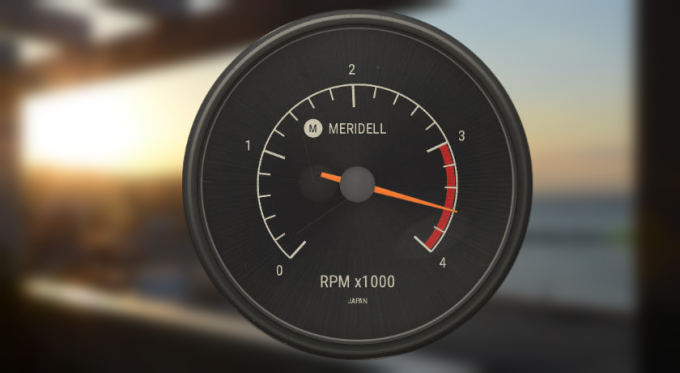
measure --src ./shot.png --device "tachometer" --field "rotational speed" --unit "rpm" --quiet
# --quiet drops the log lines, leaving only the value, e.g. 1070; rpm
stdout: 3600; rpm
